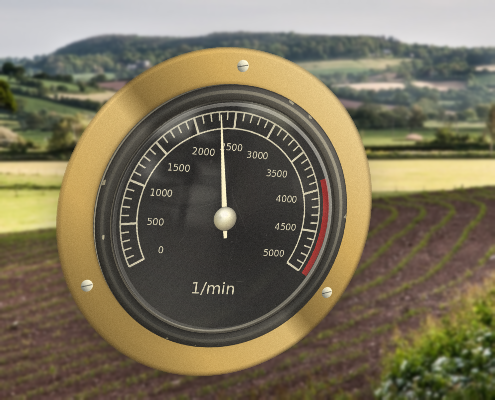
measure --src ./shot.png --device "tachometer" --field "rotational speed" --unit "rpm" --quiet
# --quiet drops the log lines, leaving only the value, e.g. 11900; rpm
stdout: 2300; rpm
